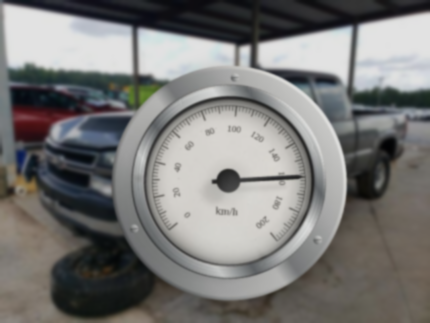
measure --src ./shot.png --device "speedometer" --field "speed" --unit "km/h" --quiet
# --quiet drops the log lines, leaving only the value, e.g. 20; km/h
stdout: 160; km/h
